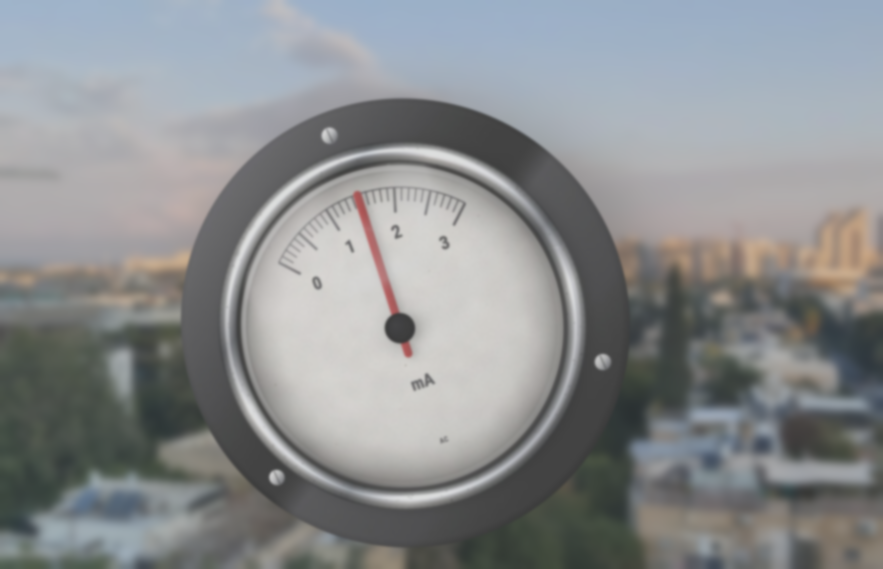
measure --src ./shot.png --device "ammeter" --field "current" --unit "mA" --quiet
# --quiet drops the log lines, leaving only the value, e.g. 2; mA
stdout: 1.5; mA
